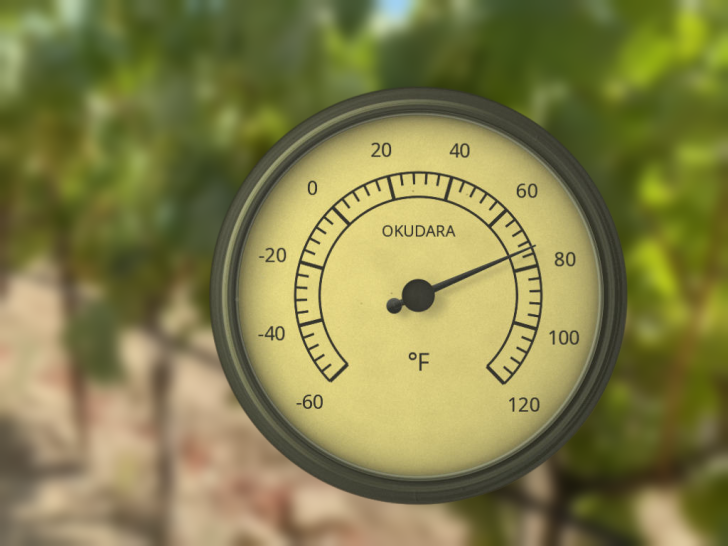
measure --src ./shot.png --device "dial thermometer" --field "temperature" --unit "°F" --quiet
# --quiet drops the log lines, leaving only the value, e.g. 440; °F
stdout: 74; °F
